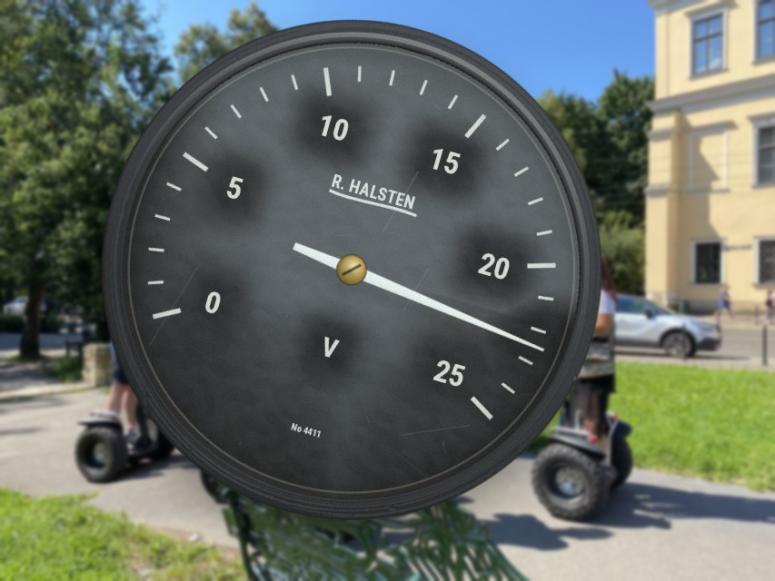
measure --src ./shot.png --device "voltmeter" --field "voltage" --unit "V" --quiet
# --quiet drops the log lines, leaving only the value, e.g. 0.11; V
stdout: 22.5; V
